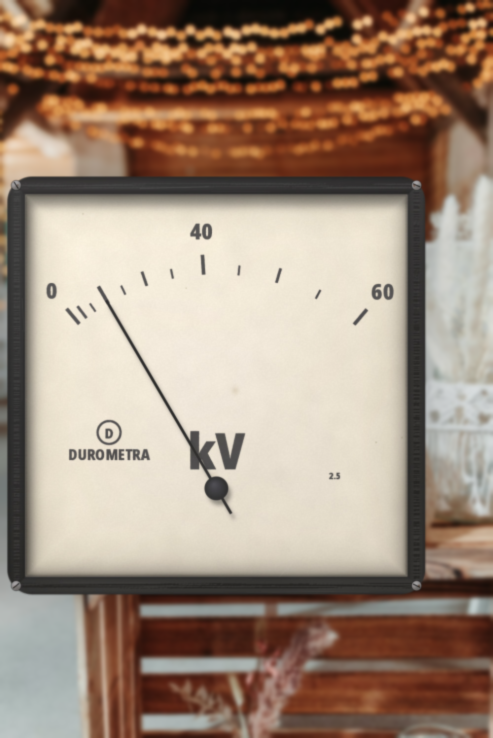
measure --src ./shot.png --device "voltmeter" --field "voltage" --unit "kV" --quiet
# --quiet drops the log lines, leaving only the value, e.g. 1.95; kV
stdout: 20; kV
